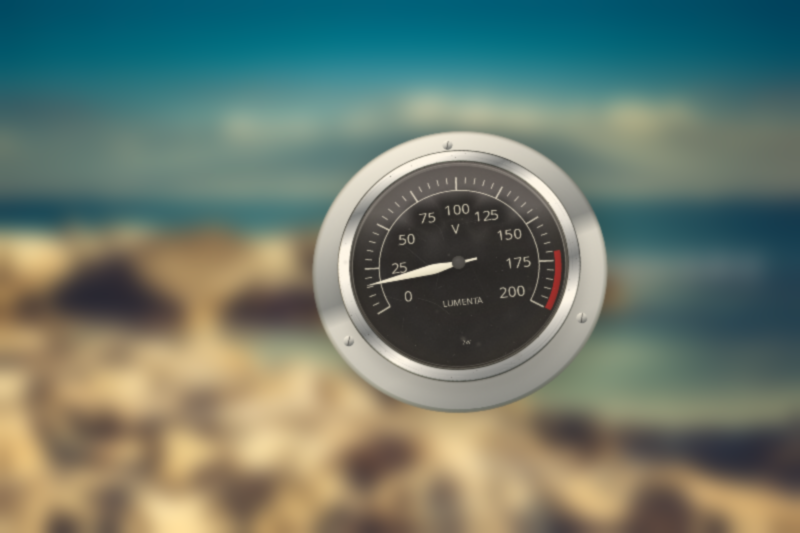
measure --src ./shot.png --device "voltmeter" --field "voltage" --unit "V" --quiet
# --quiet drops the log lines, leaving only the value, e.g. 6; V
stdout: 15; V
